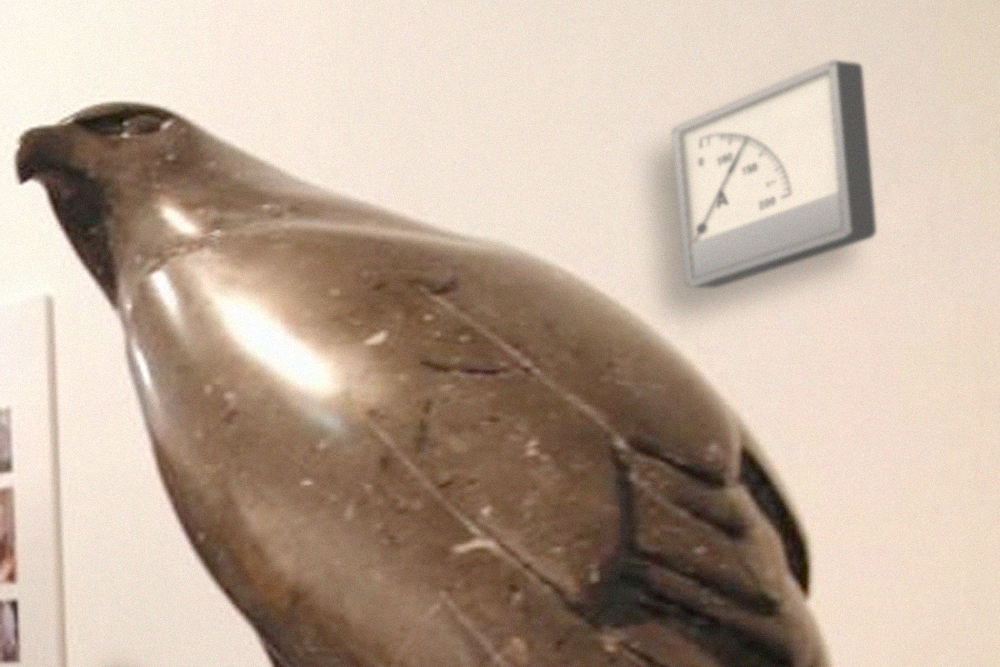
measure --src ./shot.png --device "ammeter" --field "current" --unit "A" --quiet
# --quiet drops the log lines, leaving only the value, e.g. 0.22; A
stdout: 125; A
